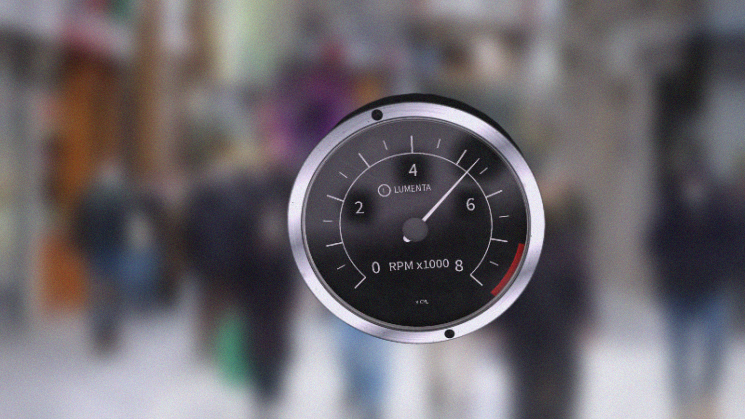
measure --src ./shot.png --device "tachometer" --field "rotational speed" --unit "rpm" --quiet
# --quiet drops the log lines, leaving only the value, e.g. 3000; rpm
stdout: 5250; rpm
